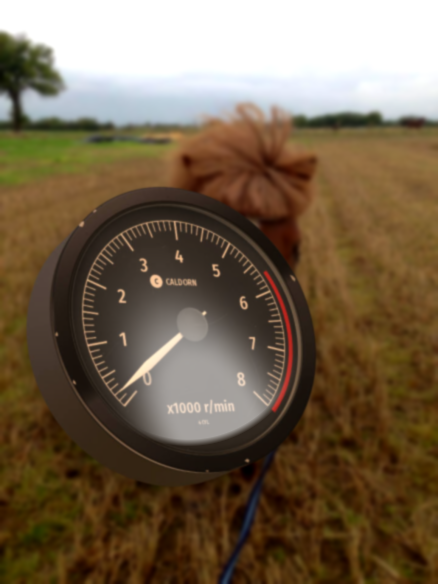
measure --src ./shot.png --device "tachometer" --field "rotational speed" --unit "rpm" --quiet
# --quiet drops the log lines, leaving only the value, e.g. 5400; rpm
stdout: 200; rpm
